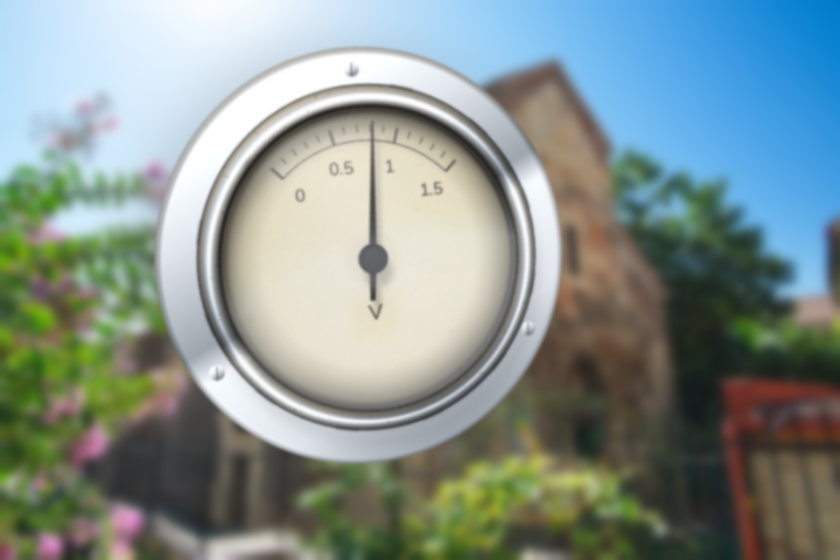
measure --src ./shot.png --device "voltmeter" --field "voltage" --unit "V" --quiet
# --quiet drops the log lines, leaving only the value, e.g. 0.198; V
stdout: 0.8; V
